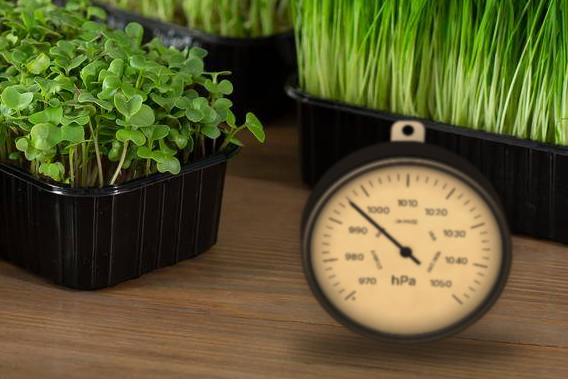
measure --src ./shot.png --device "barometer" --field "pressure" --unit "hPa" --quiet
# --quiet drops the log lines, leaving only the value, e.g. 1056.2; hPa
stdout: 996; hPa
